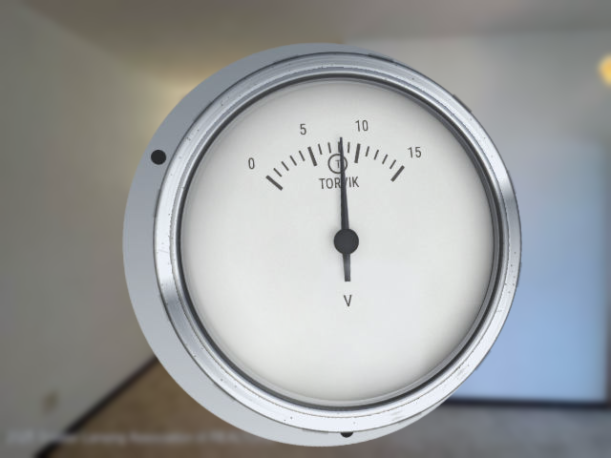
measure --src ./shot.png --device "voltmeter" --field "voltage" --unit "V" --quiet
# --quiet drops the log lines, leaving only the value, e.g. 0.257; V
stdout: 8; V
